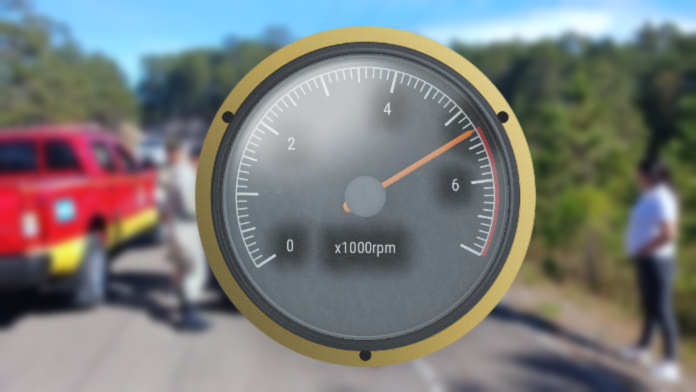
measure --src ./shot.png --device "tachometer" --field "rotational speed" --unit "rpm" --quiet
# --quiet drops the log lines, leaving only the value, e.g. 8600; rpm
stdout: 5300; rpm
